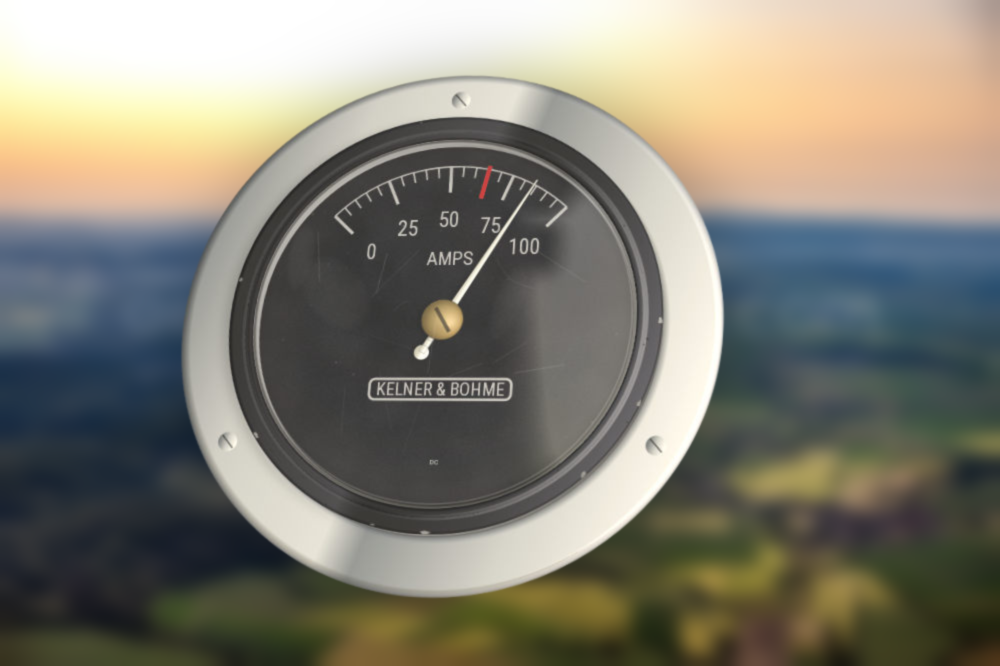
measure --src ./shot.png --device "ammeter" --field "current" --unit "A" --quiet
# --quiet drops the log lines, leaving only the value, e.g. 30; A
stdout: 85; A
